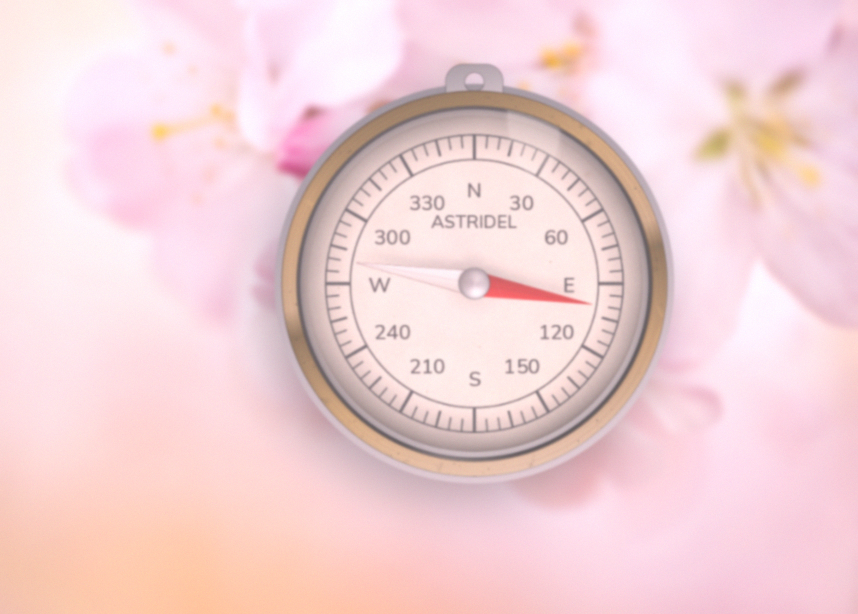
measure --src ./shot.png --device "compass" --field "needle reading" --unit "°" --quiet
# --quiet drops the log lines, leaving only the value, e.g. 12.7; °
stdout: 100; °
